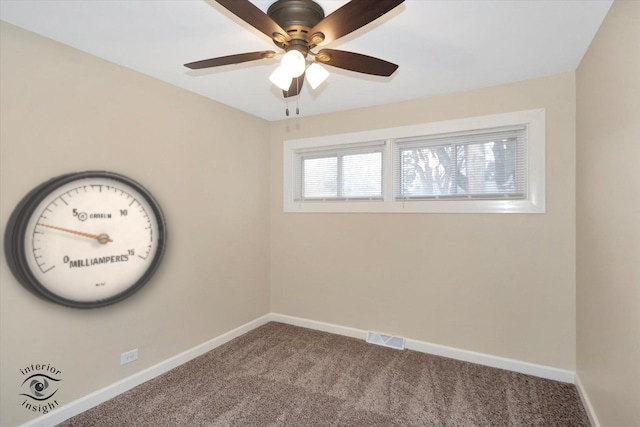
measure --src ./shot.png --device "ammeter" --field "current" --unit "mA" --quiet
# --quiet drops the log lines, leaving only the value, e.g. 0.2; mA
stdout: 3; mA
